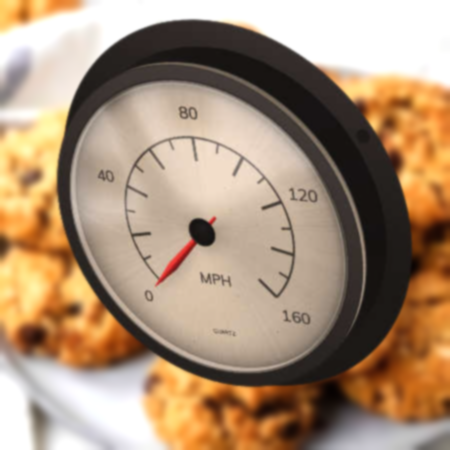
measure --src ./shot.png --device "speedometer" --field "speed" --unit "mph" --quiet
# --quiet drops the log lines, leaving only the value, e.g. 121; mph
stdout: 0; mph
